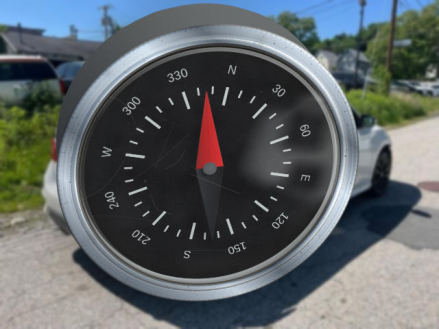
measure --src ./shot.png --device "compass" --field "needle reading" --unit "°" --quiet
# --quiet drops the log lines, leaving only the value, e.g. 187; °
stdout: 345; °
